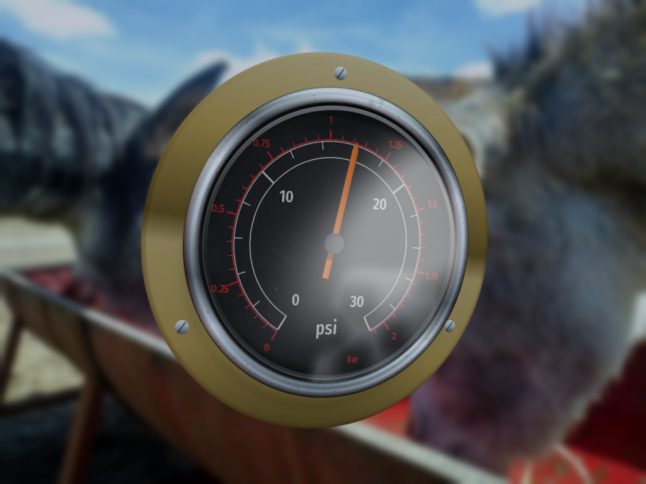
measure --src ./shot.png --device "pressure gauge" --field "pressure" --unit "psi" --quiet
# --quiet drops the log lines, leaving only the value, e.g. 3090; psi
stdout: 16; psi
